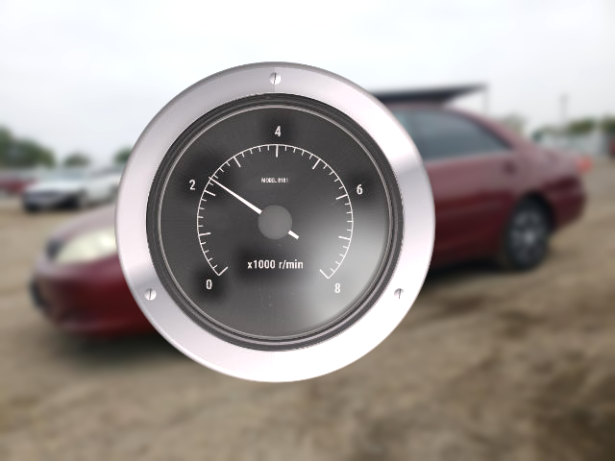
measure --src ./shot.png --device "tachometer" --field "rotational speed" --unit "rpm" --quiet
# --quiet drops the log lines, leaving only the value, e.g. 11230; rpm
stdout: 2300; rpm
